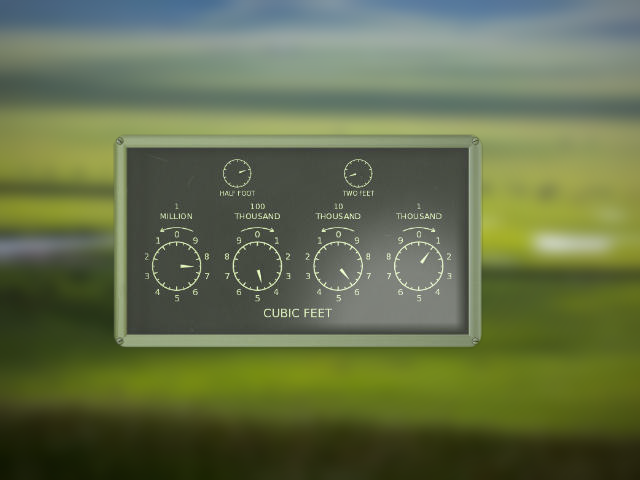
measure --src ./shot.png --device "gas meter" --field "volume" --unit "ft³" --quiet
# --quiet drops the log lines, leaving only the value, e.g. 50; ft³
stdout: 746100; ft³
